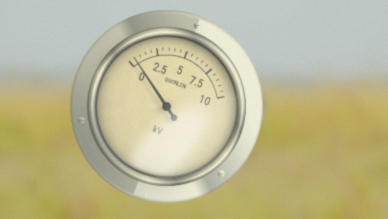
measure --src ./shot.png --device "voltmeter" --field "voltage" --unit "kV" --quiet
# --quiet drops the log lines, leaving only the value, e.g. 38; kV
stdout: 0.5; kV
